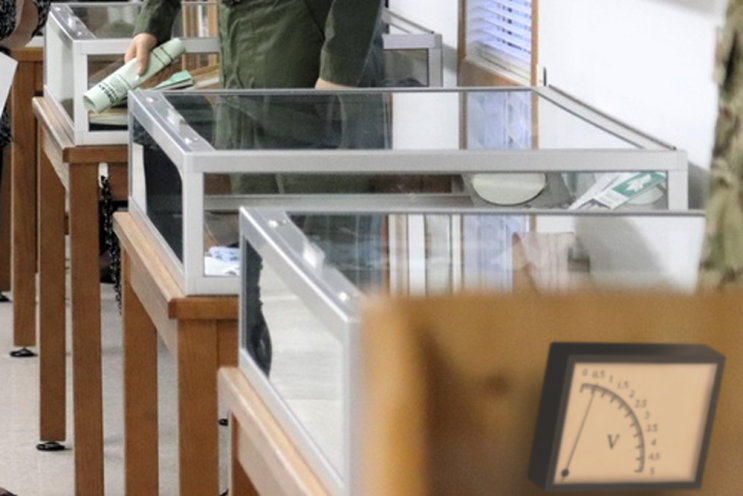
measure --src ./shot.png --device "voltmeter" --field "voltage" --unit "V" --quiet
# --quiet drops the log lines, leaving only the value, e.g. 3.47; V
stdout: 0.5; V
